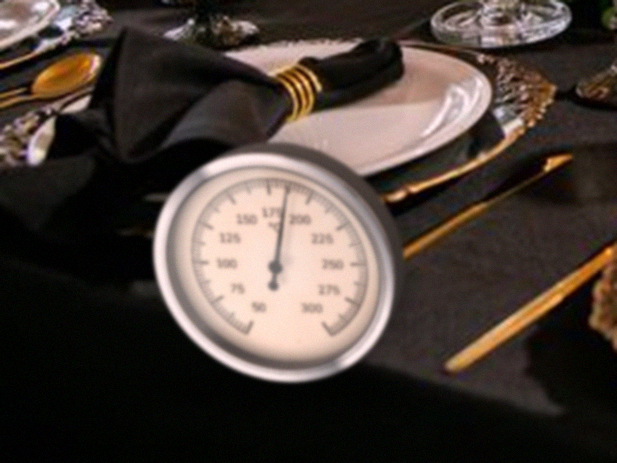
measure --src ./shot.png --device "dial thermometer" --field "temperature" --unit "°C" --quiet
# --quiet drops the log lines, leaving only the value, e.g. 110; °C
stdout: 187.5; °C
